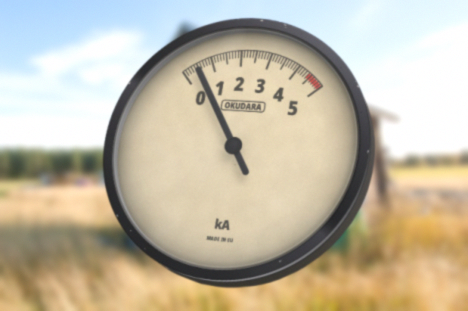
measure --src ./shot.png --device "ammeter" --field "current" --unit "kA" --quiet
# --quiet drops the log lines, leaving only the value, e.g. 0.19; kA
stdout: 0.5; kA
